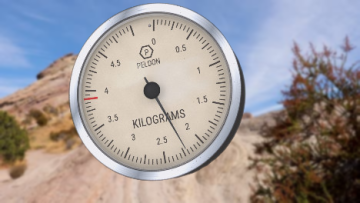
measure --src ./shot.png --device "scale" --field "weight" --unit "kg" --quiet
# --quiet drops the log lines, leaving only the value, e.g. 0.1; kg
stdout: 2.2; kg
